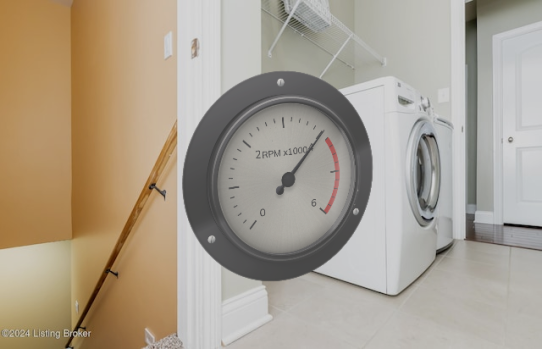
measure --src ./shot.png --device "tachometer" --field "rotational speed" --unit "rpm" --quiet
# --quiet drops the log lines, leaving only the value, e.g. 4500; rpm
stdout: 4000; rpm
